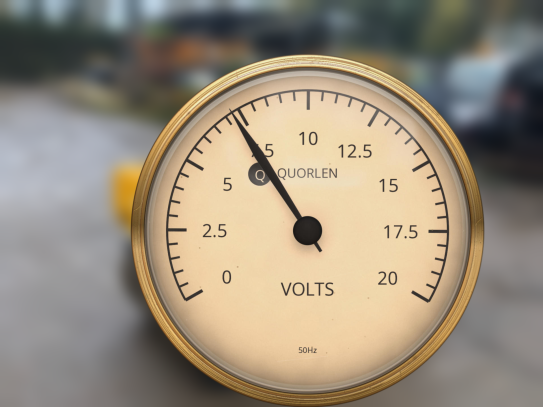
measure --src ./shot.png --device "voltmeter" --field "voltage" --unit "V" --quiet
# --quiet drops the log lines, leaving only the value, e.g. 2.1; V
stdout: 7.25; V
